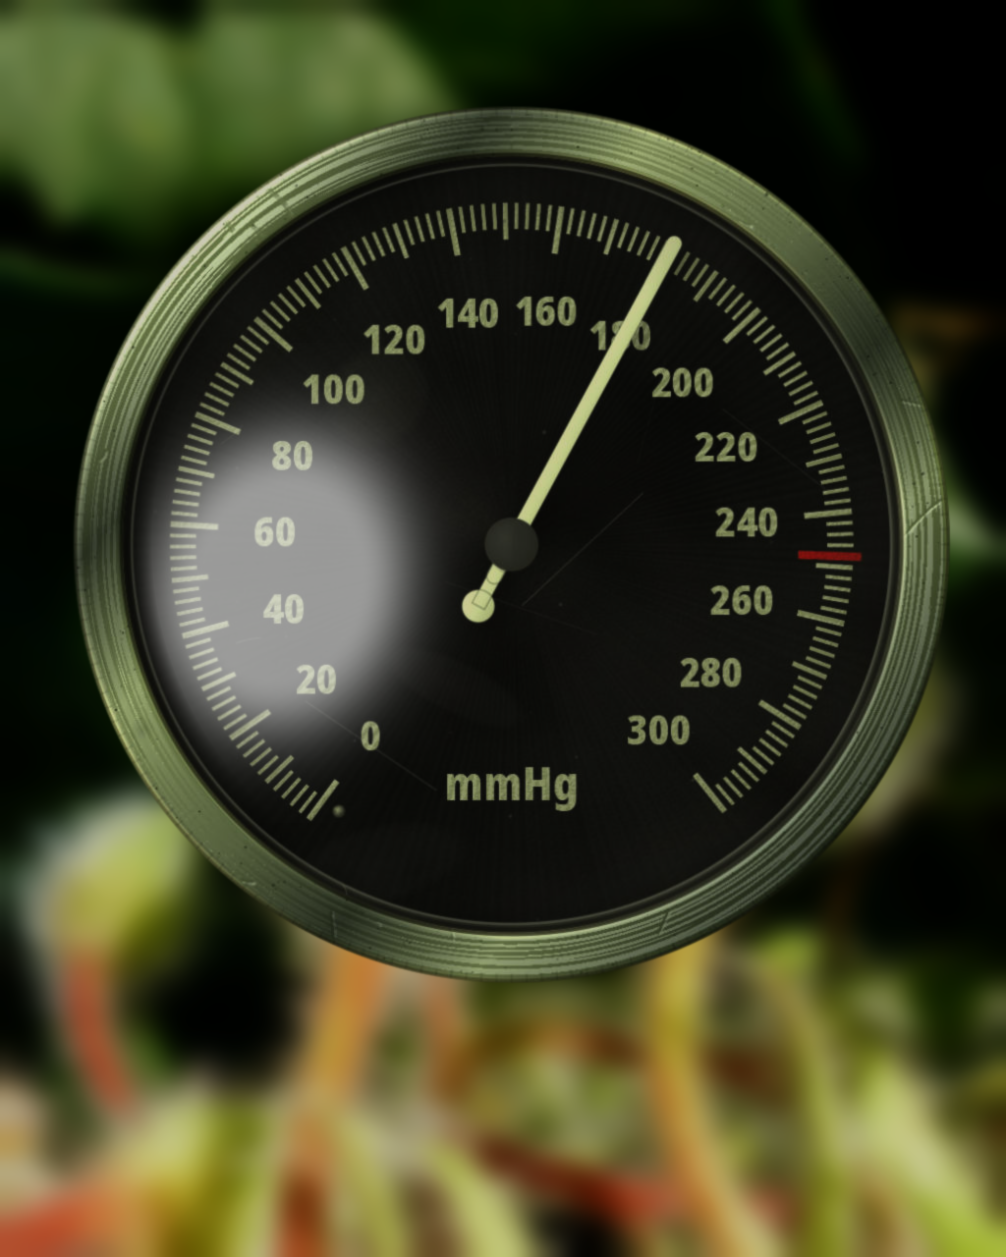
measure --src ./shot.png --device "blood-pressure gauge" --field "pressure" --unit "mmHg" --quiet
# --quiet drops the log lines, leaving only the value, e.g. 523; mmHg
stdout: 181; mmHg
